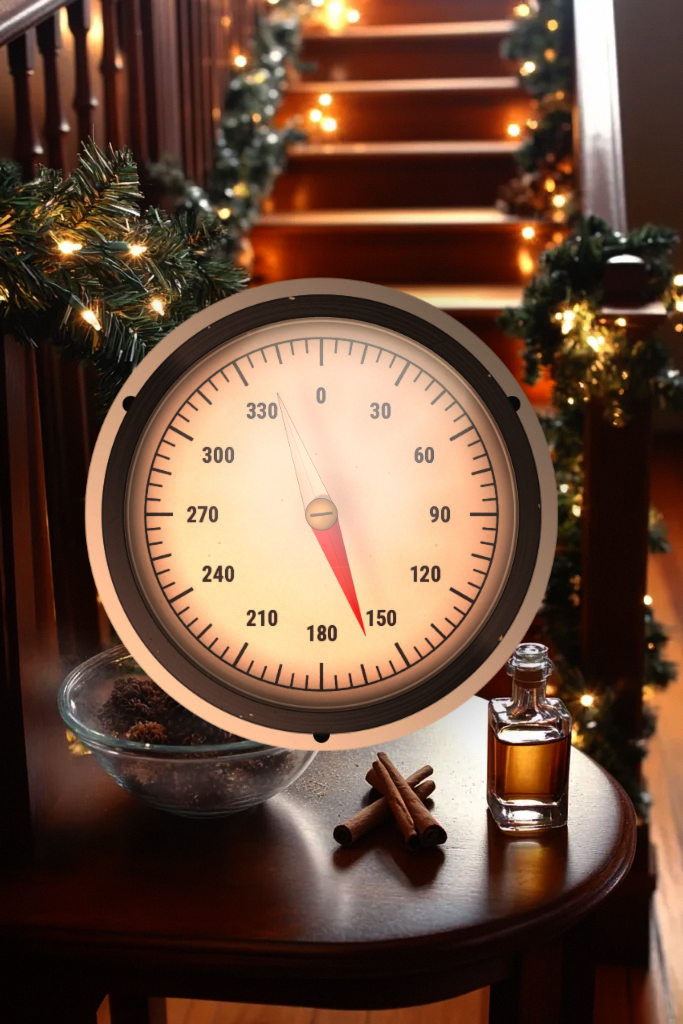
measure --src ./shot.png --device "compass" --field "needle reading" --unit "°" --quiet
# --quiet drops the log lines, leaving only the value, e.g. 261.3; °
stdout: 160; °
